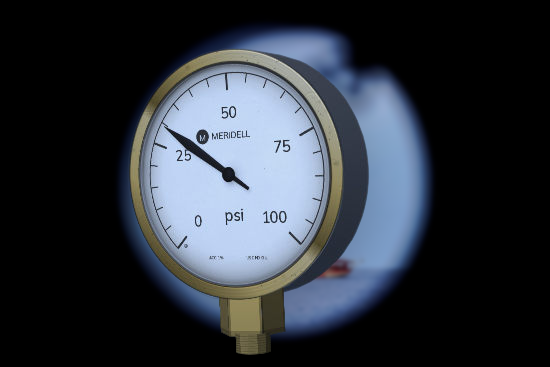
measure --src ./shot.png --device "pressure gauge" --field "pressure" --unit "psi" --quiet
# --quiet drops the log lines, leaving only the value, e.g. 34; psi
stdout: 30; psi
